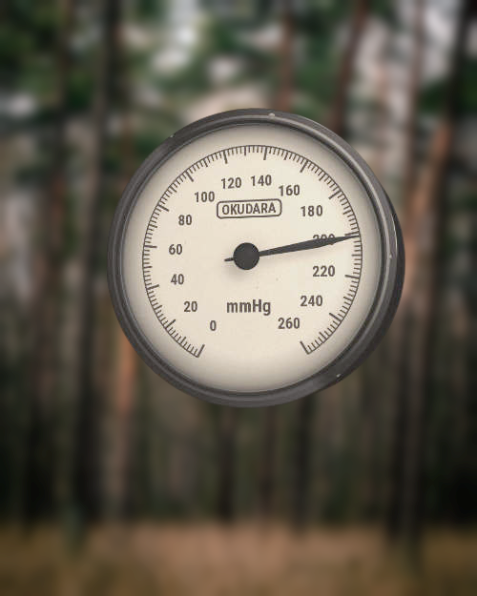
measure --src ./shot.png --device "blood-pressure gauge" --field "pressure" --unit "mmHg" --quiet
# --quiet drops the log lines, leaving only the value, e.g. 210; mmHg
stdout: 202; mmHg
